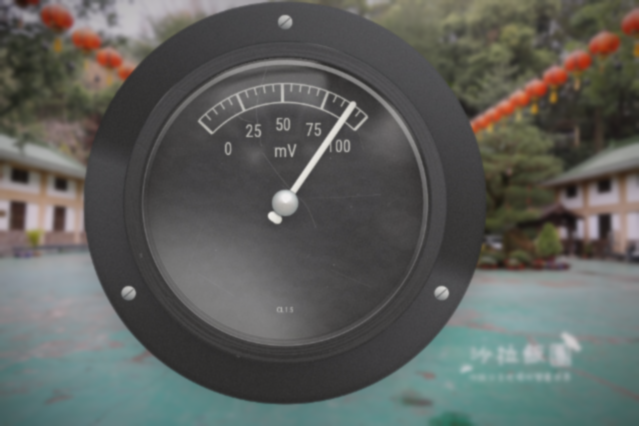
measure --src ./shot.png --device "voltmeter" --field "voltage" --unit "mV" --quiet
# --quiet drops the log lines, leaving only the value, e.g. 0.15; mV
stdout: 90; mV
